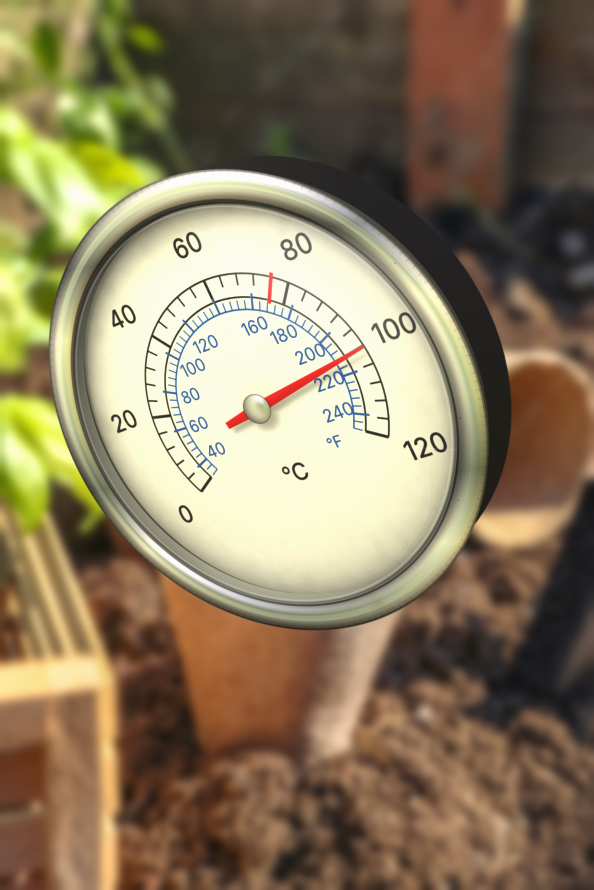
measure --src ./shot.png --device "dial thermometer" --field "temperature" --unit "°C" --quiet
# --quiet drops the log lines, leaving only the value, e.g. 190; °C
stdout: 100; °C
